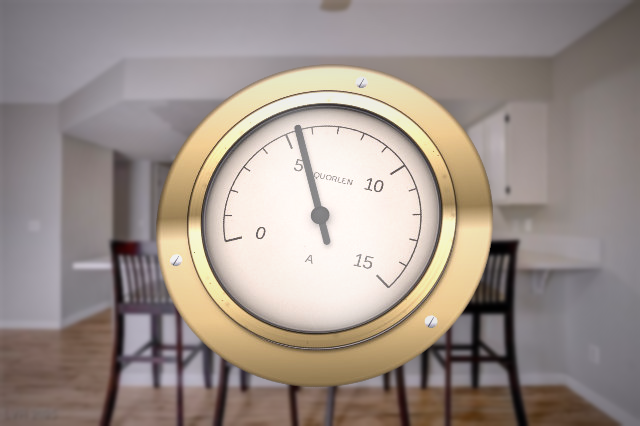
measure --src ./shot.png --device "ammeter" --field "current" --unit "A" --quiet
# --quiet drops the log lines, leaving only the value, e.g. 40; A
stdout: 5.5; A
